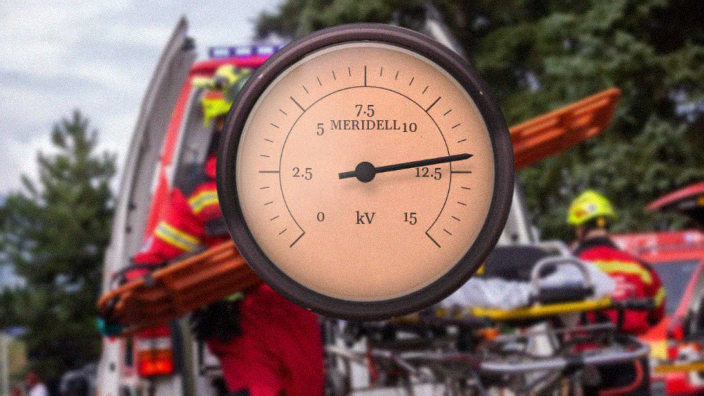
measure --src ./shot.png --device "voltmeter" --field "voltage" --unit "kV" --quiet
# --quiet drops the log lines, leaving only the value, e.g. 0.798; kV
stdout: 12; kV
